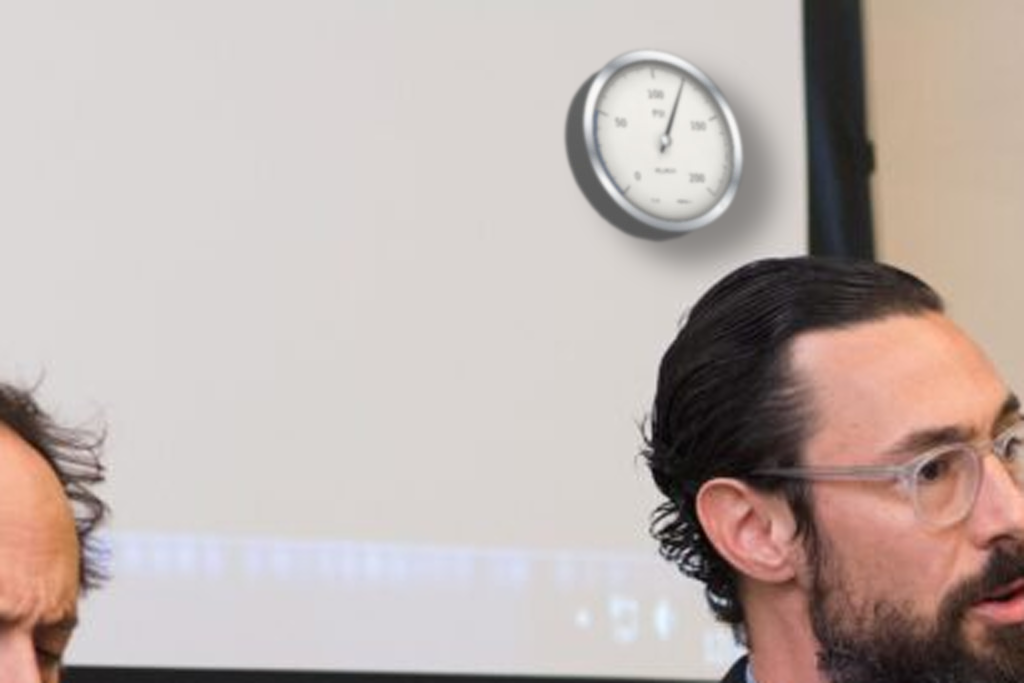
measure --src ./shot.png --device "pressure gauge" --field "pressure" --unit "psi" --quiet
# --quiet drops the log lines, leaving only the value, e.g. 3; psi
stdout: 120; psi
